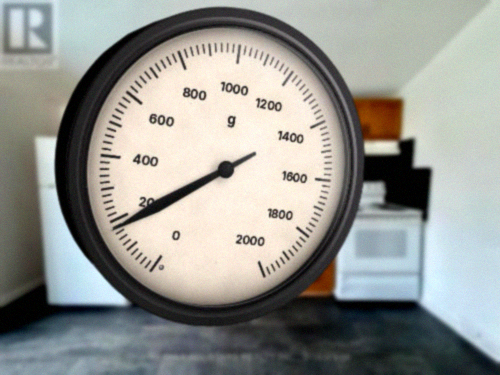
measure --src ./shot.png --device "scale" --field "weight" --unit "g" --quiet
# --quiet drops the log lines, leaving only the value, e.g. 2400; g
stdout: 180; g
